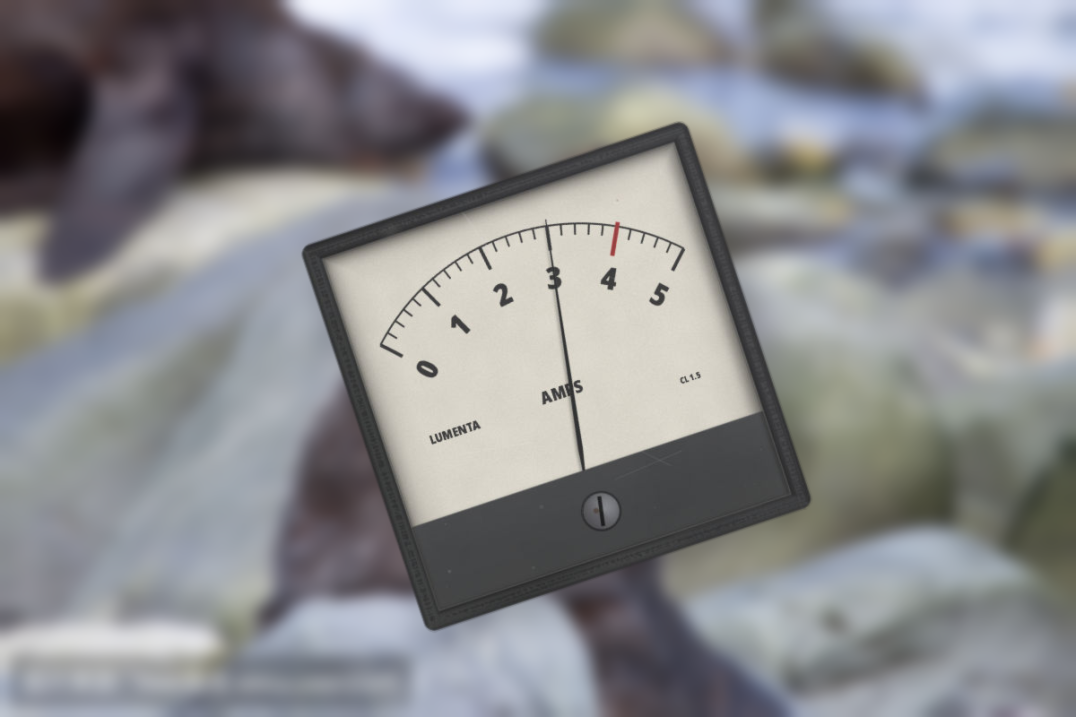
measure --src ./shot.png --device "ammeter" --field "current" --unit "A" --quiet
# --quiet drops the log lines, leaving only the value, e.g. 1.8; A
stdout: 3; A
